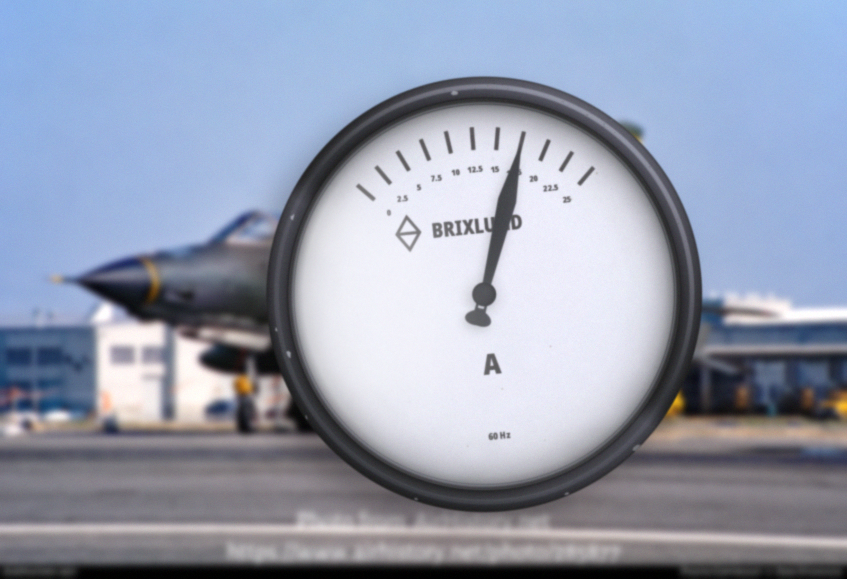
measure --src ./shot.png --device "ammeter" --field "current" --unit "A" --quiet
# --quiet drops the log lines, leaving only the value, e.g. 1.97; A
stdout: 17.5; A
